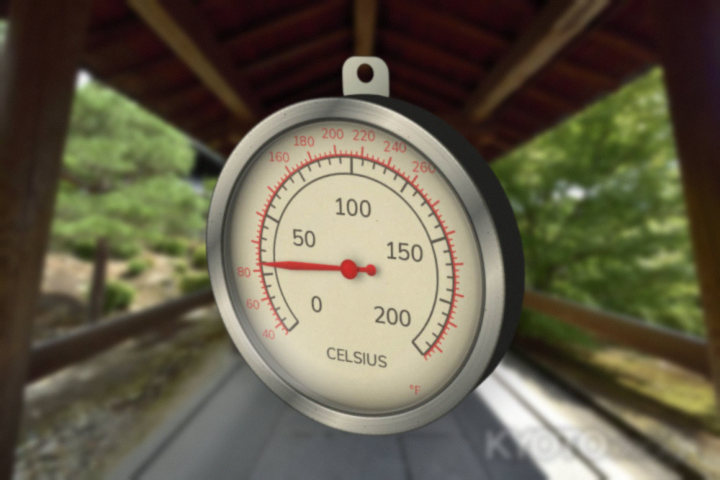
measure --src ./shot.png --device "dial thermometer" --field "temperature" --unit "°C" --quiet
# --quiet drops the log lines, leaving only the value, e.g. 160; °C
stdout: 30; °C
